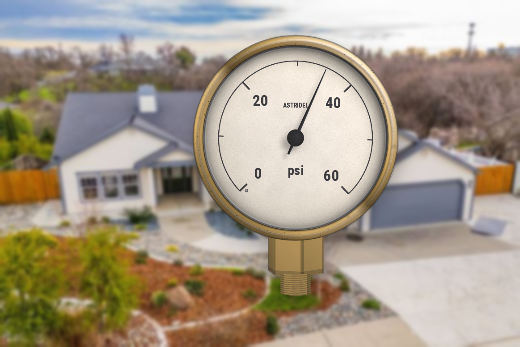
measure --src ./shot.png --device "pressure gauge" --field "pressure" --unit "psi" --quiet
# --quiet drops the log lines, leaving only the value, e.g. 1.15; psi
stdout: 35; psi
